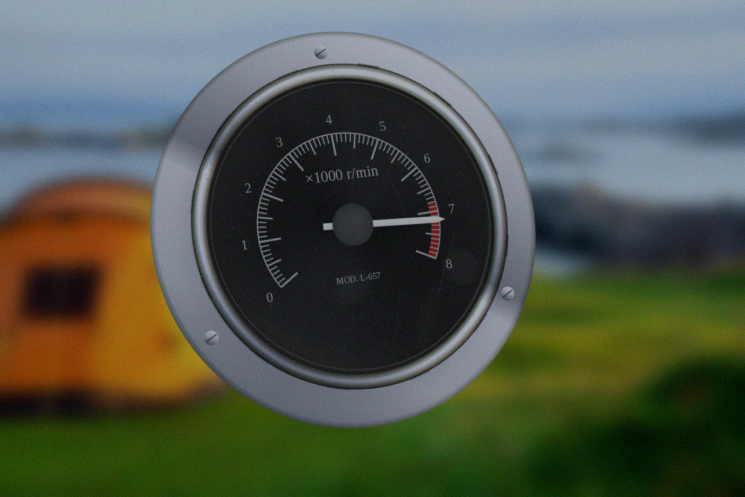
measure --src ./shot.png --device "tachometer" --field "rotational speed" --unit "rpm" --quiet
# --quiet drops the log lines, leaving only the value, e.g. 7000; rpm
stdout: 7200; rpm
